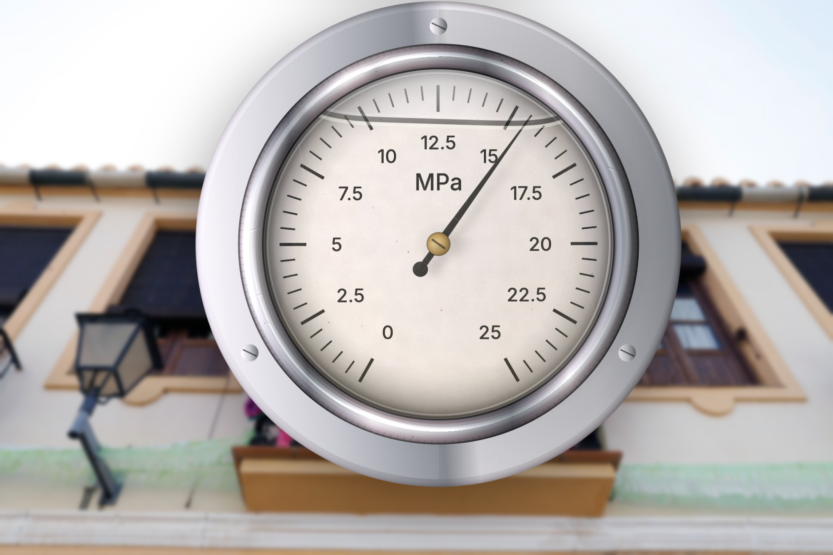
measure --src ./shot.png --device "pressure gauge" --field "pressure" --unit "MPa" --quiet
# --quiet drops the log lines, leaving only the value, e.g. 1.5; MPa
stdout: 15.5; MPa
